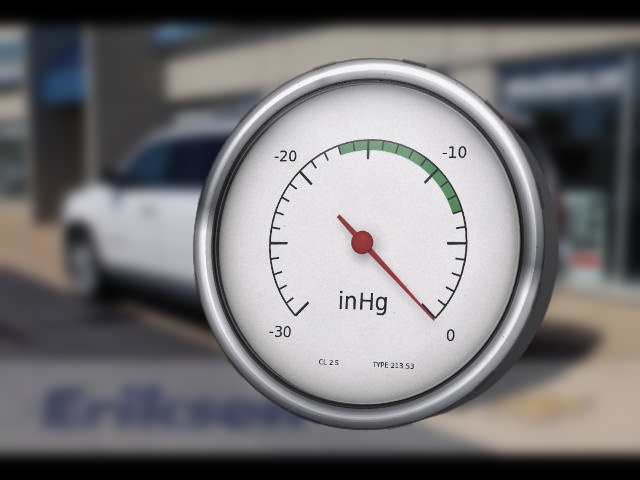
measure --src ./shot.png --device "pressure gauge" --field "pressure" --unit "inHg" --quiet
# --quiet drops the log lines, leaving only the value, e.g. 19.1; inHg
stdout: 0; inHg
